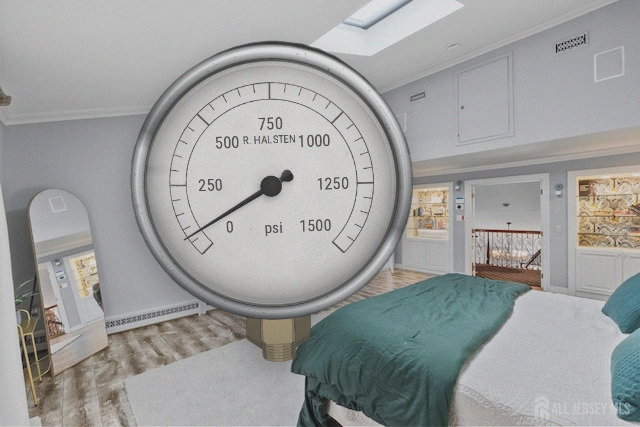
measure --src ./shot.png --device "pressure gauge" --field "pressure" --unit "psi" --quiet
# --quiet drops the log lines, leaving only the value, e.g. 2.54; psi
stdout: 75; psi
